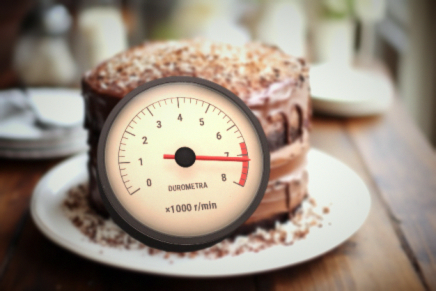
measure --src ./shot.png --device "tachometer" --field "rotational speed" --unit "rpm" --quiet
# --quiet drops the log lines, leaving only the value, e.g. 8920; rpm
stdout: 7200; rpm
